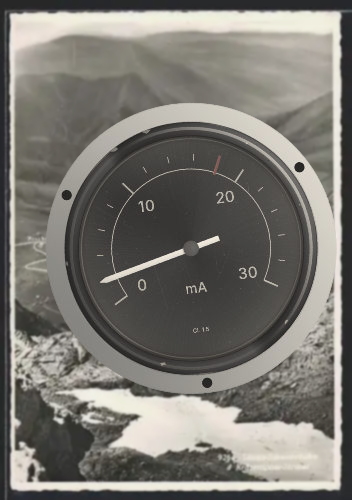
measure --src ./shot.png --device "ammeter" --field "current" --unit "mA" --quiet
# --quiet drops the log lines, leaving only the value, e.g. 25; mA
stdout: 2; mA
